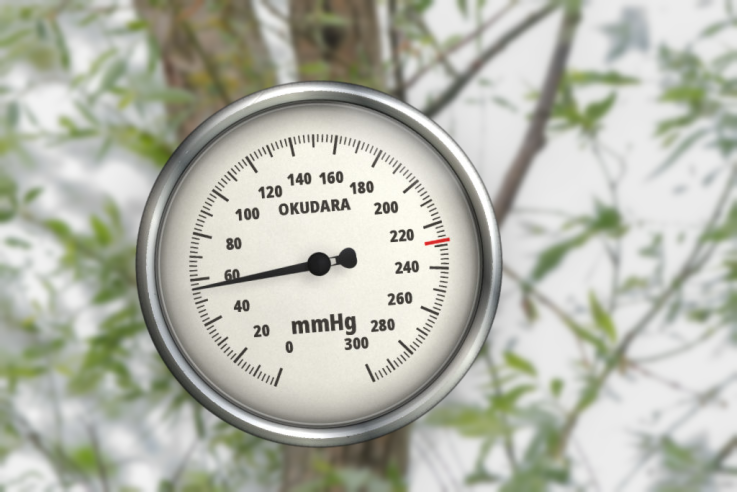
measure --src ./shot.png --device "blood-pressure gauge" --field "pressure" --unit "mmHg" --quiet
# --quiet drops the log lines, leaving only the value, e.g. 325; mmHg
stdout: 56; mmHg
